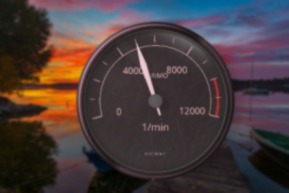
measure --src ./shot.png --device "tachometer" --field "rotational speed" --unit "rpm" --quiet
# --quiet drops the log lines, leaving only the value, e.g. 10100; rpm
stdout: 5000; rpm
